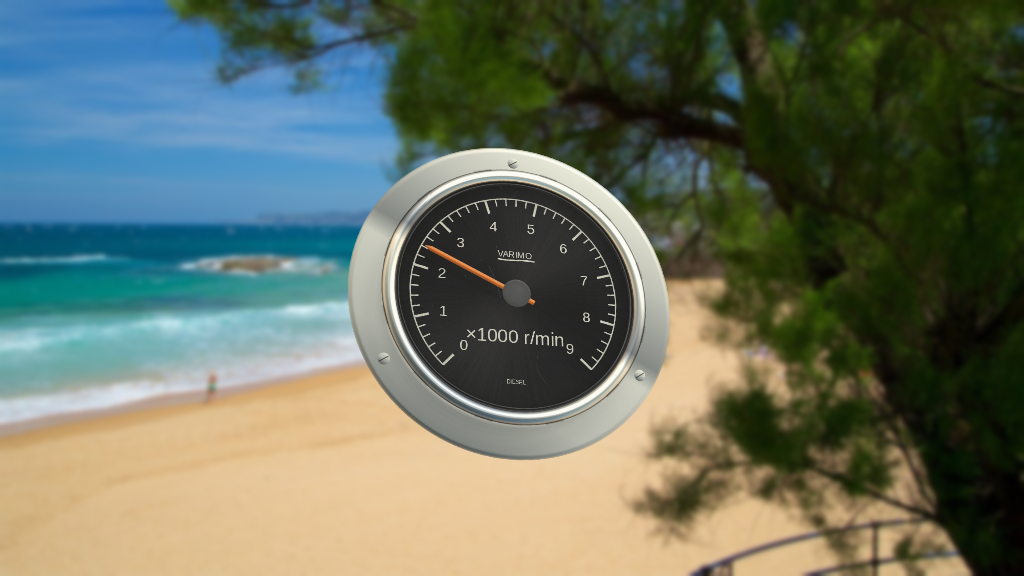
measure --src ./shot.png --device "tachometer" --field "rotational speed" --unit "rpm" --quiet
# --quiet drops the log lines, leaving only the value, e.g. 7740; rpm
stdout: 2400; rpm
